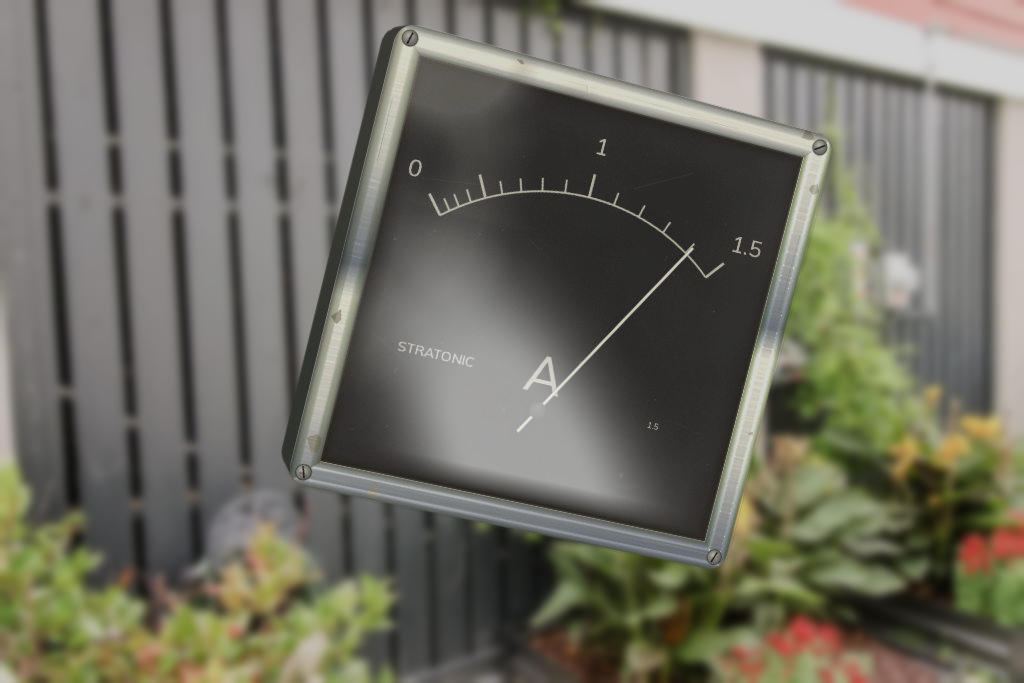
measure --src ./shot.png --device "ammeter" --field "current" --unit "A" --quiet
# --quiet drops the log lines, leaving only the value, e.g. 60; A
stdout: 1.4; A
